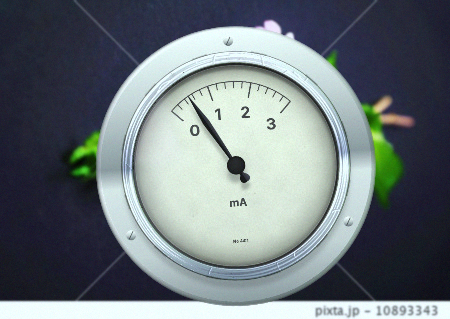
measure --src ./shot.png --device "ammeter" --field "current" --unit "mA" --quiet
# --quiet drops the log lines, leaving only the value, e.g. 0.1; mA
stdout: 0.5; mA
